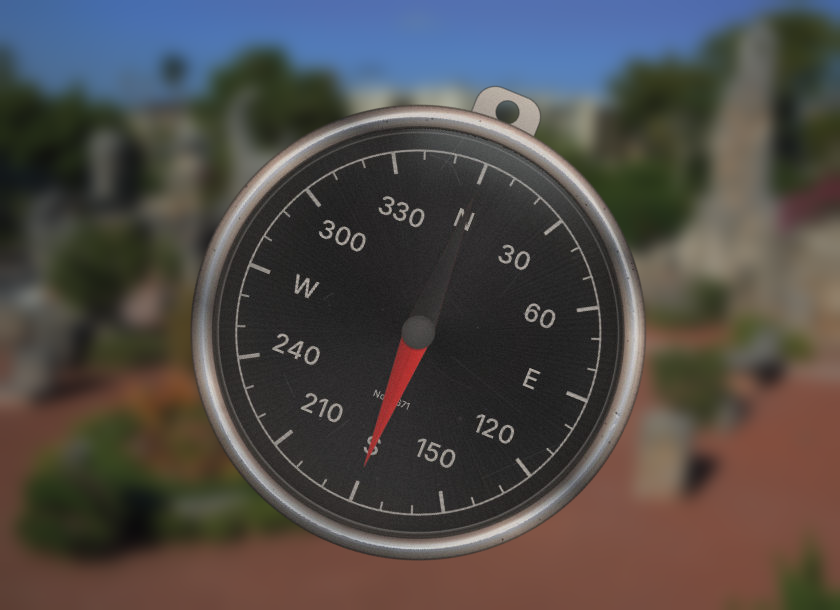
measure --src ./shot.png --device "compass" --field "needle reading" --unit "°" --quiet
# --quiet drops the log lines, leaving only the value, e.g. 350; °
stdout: 180; °
